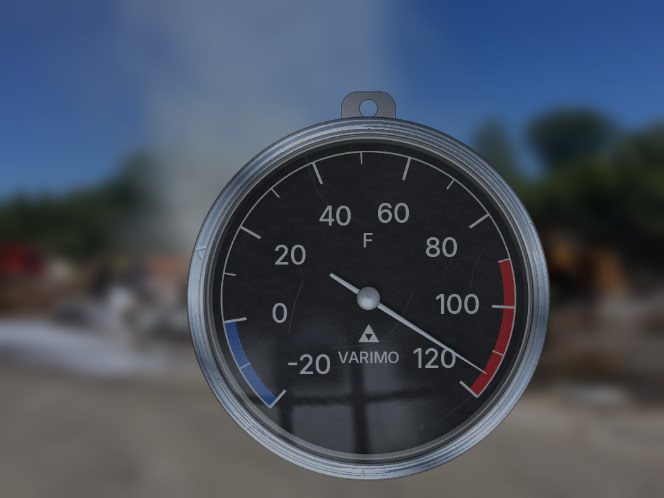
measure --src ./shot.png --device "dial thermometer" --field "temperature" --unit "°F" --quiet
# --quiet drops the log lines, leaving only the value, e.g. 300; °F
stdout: 115; °F
